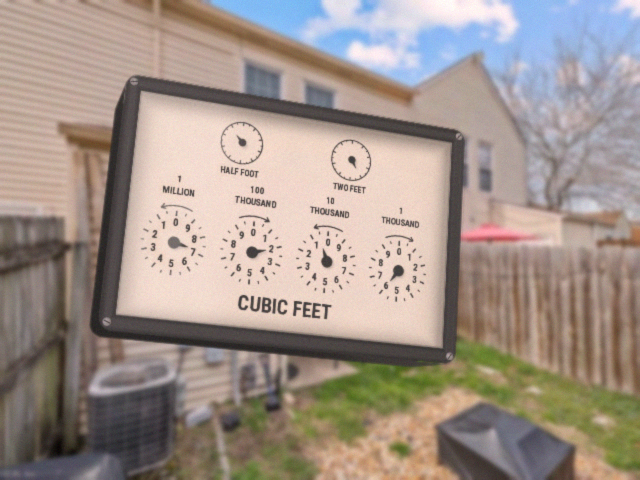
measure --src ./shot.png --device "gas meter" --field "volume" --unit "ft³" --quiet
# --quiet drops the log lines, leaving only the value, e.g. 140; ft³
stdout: 720600; ft³
